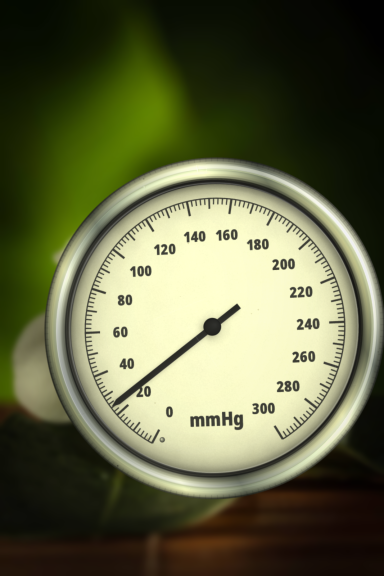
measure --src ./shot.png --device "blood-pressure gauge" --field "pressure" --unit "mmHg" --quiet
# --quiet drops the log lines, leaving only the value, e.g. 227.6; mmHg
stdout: 24; mmHg
